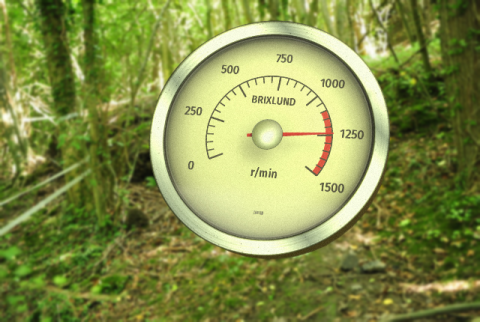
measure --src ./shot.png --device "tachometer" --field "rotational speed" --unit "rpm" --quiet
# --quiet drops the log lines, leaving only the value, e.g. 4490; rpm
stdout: 1250; rpm
